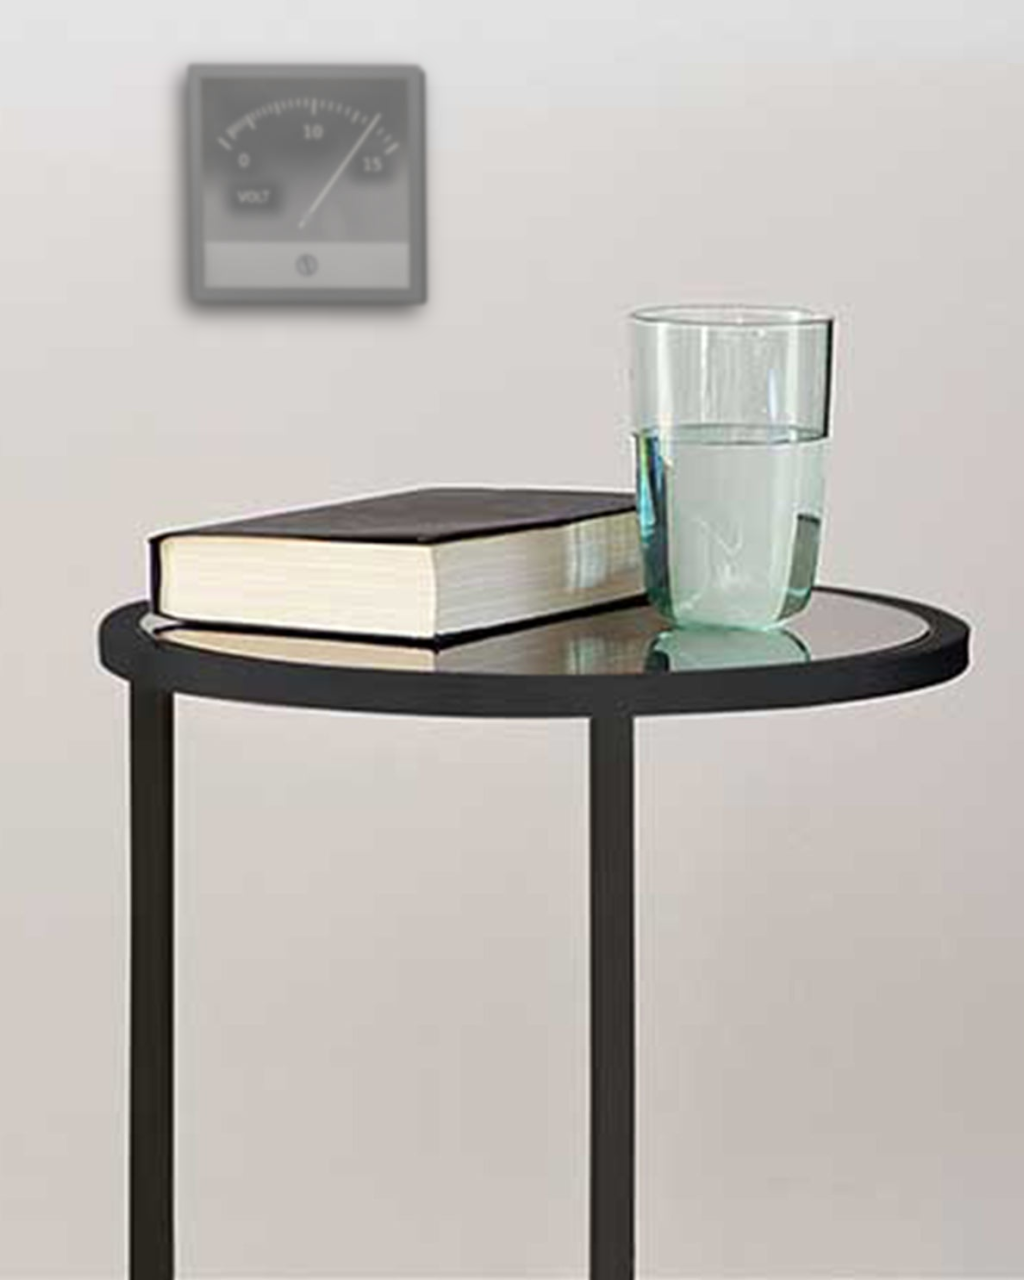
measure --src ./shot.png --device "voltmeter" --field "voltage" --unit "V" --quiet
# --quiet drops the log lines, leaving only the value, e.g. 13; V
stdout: 13.5; V
